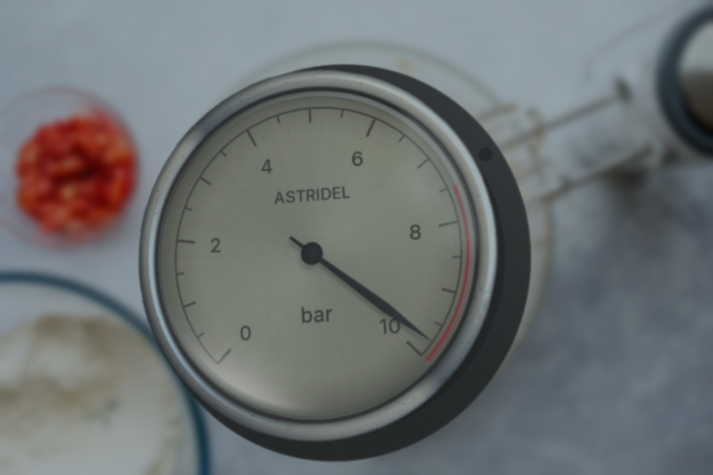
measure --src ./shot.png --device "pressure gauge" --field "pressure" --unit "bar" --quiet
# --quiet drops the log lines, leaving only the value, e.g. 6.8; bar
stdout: 9.75; bar
